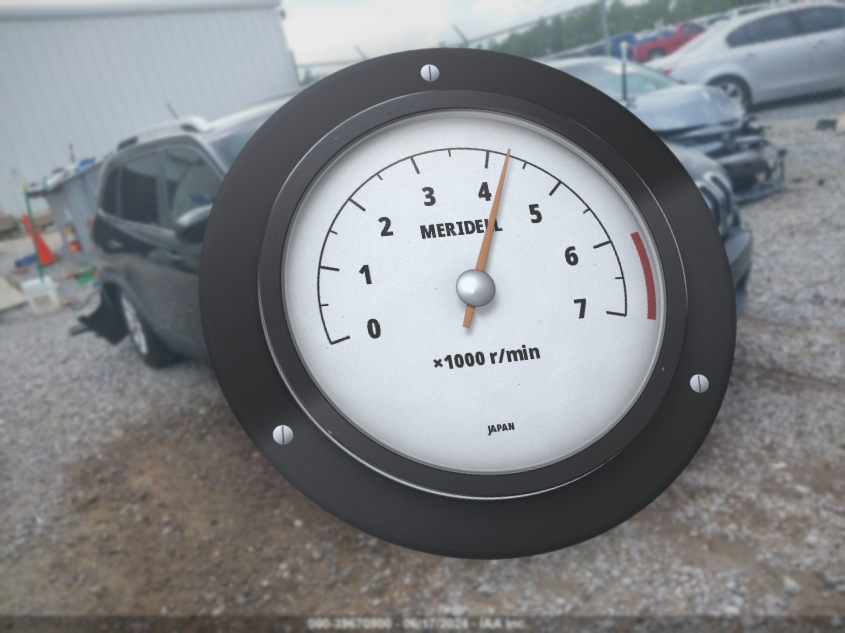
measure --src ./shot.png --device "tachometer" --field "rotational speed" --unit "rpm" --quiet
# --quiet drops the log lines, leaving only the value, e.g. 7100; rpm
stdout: 4250; rpm
